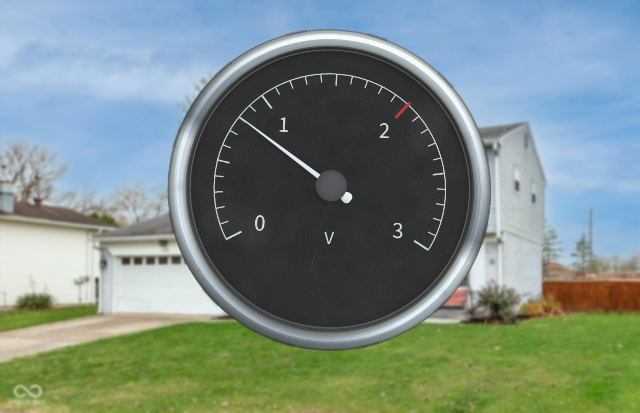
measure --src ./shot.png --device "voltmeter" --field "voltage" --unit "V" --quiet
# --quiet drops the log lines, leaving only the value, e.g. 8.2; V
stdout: 0.8; V
